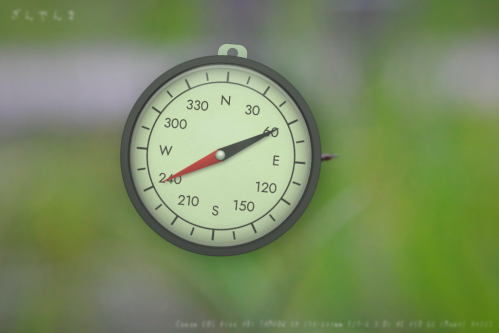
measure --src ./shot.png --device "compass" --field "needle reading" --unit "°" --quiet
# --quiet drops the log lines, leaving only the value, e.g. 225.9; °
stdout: 240; °
